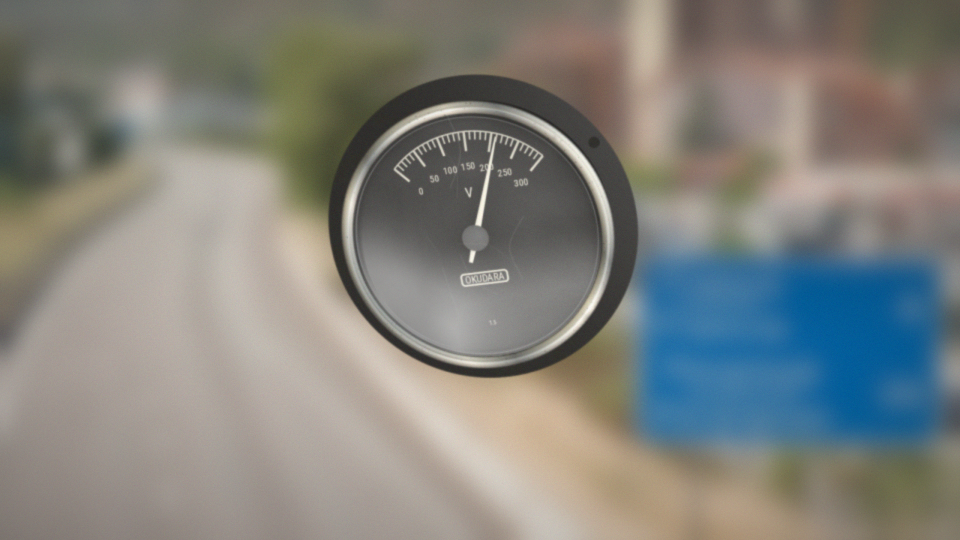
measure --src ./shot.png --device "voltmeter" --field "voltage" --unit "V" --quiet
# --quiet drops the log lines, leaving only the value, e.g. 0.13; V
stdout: 210; V
